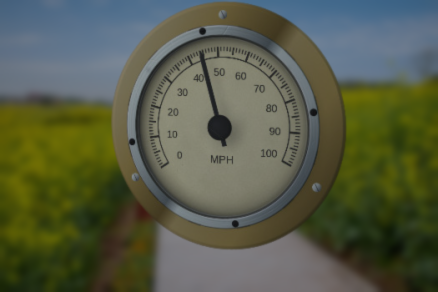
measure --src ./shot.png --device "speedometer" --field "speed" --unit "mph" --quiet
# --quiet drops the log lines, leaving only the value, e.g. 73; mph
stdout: 45; mph
